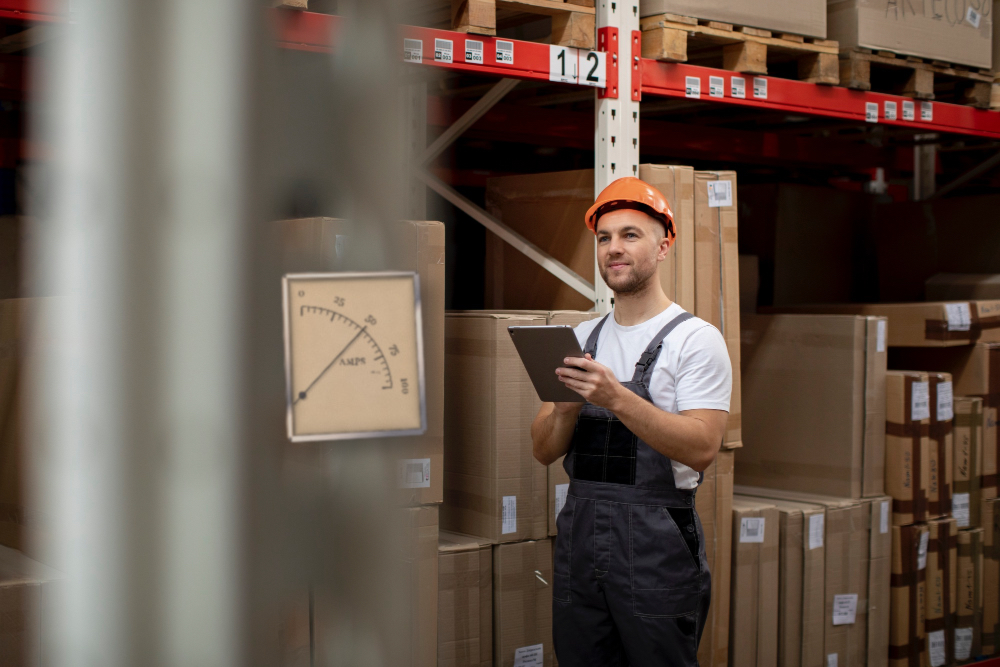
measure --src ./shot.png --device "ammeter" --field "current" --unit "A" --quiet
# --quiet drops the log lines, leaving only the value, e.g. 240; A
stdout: 50; A
